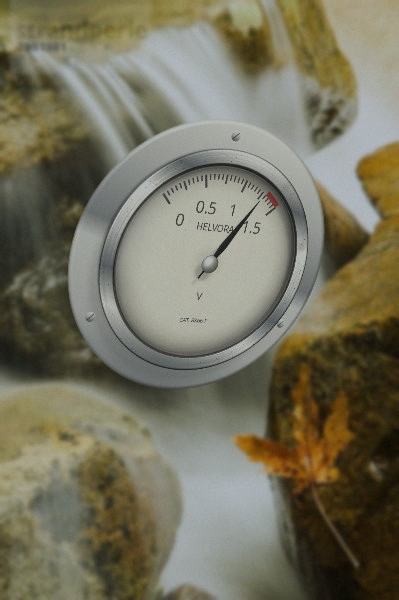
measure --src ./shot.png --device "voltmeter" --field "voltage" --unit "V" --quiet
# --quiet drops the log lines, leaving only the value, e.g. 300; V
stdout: 1.25; V
